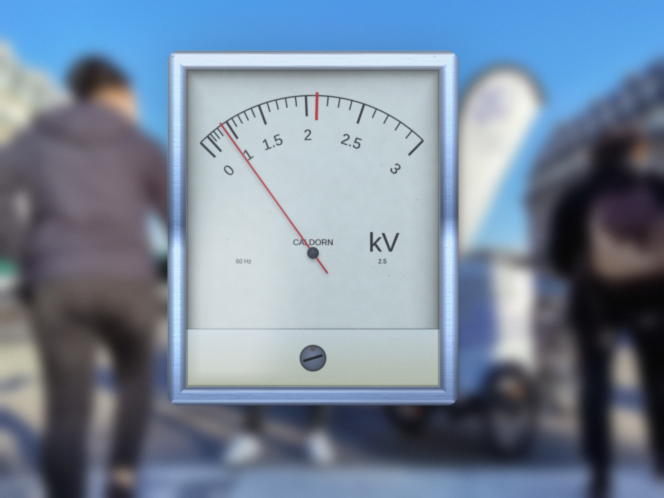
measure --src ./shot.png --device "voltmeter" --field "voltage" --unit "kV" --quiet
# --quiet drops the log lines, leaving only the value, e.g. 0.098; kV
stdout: 0.9; kV
